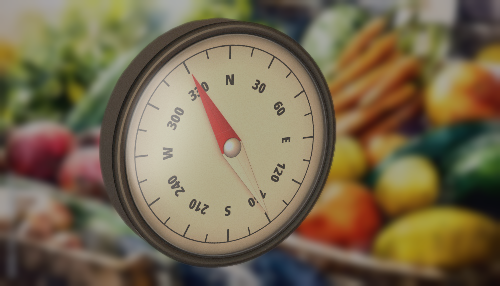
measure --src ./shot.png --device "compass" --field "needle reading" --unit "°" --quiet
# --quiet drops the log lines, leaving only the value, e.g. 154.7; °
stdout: 330; °
